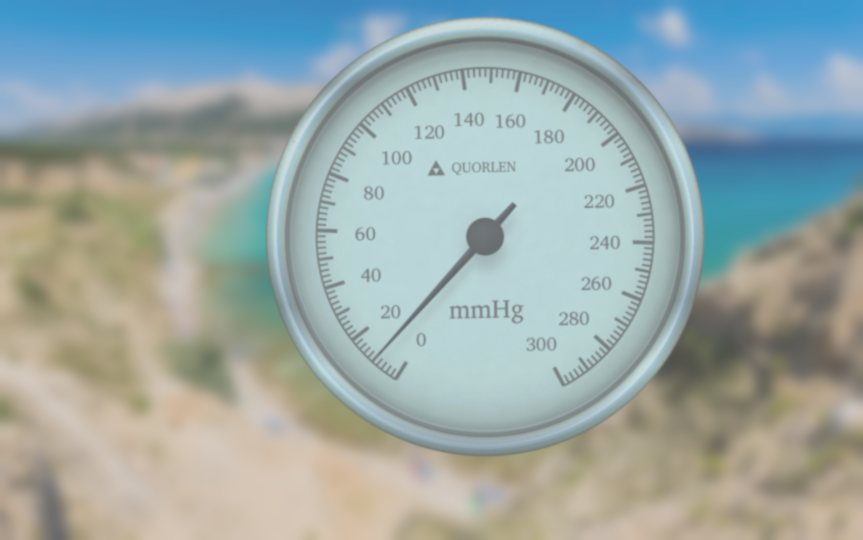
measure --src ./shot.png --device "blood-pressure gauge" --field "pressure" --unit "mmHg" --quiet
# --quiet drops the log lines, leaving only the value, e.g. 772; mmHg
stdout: 10; mmHg
